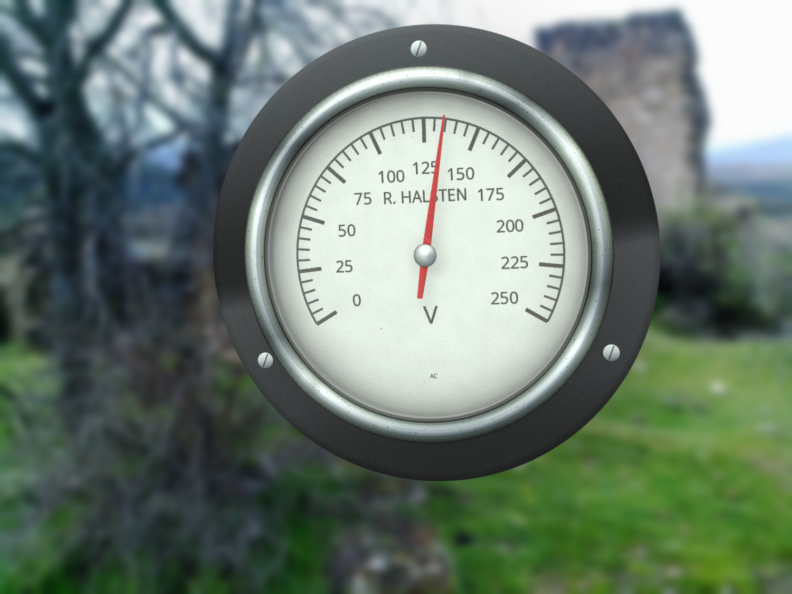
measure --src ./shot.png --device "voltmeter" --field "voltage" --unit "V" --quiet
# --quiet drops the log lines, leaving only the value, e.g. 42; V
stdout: 135; V
